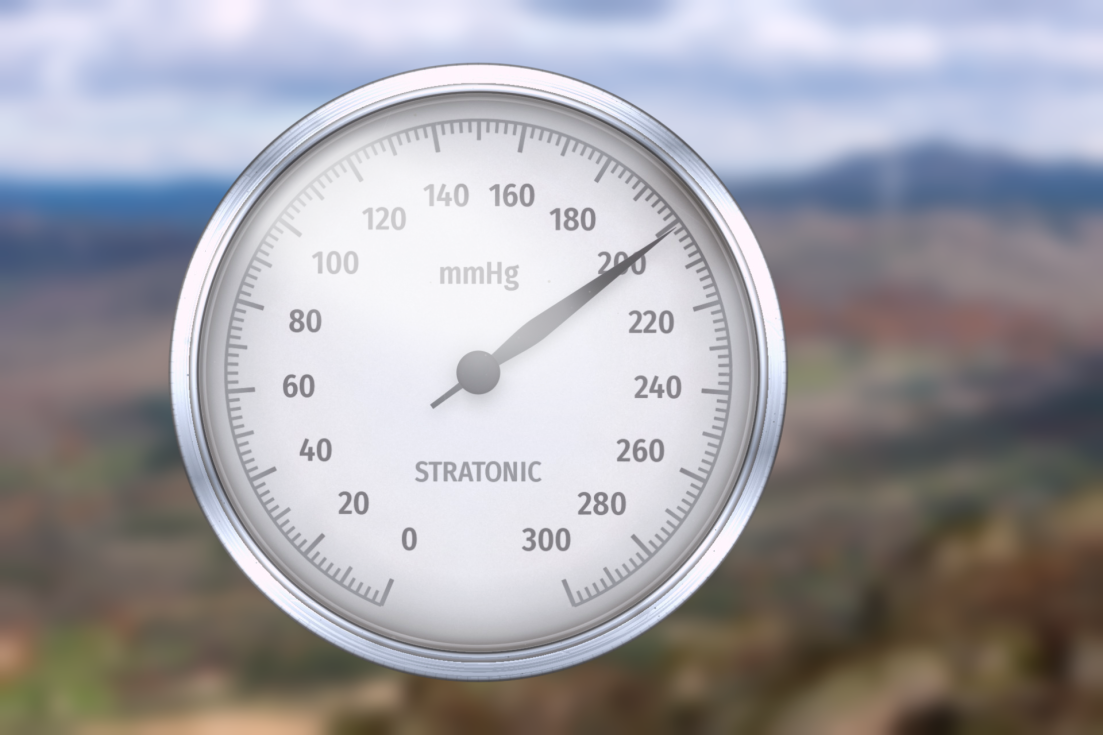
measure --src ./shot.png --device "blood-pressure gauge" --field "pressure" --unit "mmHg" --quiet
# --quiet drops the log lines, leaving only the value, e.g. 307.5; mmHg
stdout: 201; mmHg
